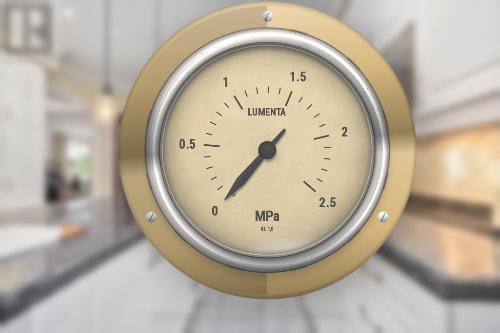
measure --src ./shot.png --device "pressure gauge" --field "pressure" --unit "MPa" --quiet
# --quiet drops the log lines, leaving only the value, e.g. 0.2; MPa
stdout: 0; MPa
